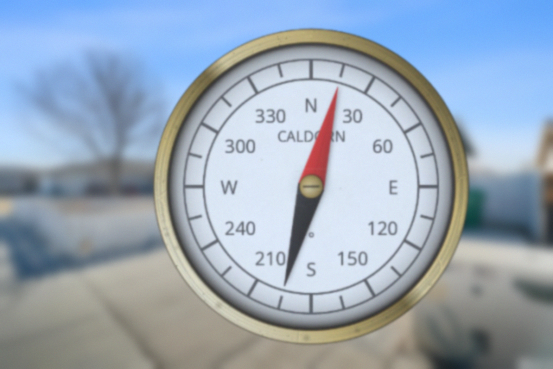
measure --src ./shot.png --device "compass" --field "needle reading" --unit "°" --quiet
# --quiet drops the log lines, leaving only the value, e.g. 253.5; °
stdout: 15; °
